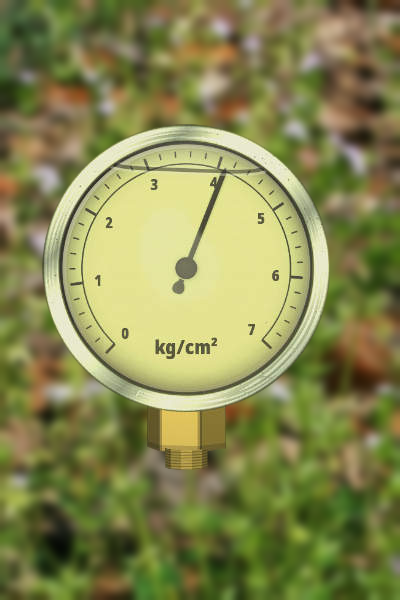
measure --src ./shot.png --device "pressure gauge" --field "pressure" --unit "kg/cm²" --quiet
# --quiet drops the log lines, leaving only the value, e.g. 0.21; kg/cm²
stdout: 4.1; kg/cm²
